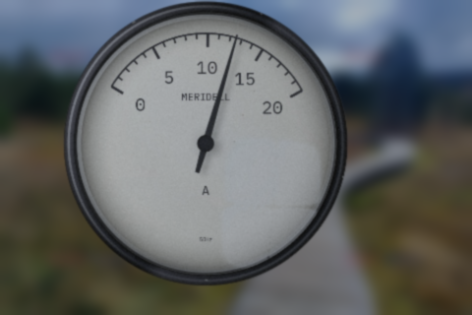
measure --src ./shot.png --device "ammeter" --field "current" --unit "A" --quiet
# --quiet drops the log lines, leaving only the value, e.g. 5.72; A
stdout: 12.5; A
